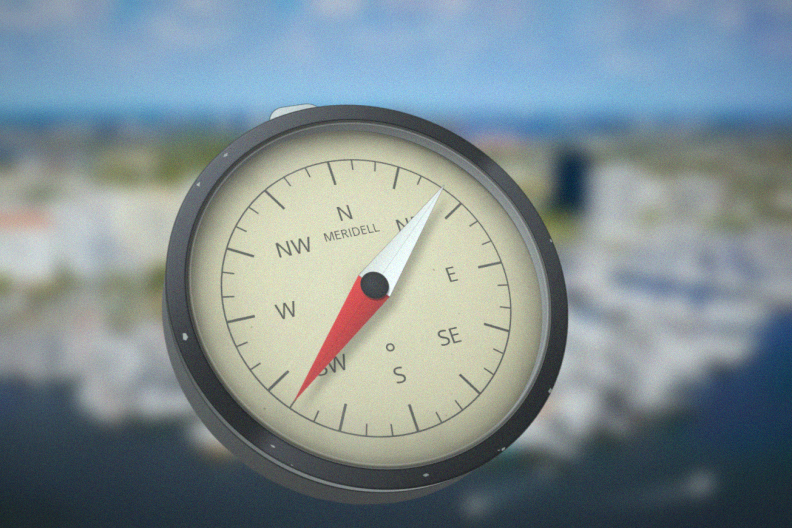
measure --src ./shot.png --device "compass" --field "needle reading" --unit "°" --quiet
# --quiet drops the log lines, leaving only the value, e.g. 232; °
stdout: 230; °
